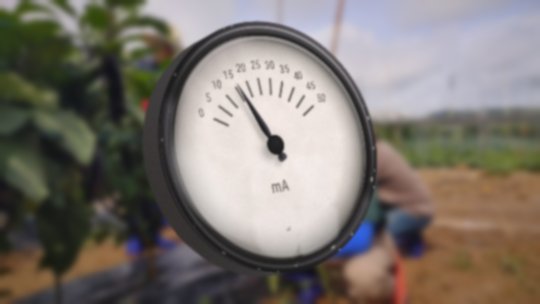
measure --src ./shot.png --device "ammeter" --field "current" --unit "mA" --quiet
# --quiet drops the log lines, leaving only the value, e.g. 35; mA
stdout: 15; mA
